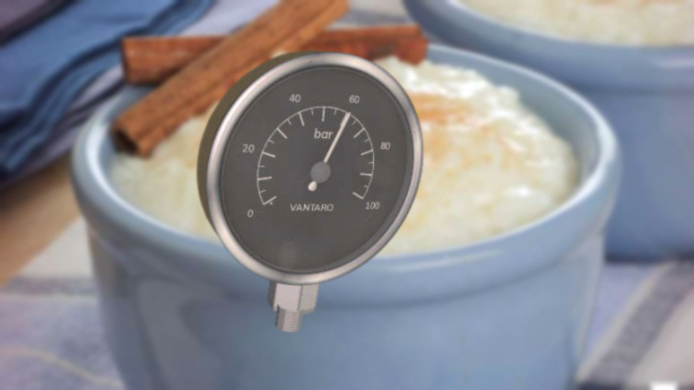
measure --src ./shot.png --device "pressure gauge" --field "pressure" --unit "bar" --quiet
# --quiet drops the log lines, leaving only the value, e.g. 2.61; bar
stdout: 60; bar
